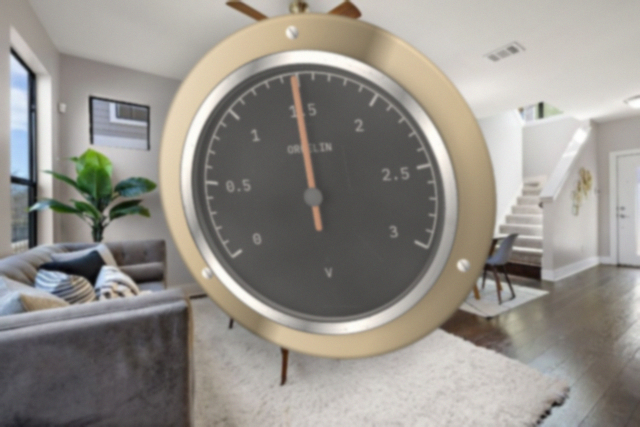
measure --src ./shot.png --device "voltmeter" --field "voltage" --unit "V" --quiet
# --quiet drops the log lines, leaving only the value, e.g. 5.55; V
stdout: 1.5; V
